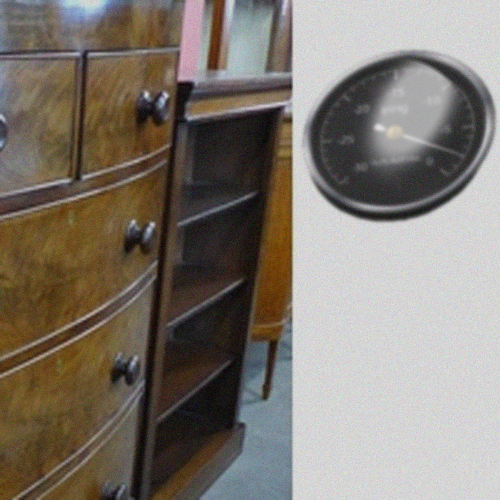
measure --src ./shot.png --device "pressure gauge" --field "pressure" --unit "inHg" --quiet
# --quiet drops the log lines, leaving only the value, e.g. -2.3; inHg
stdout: -2; inHg
